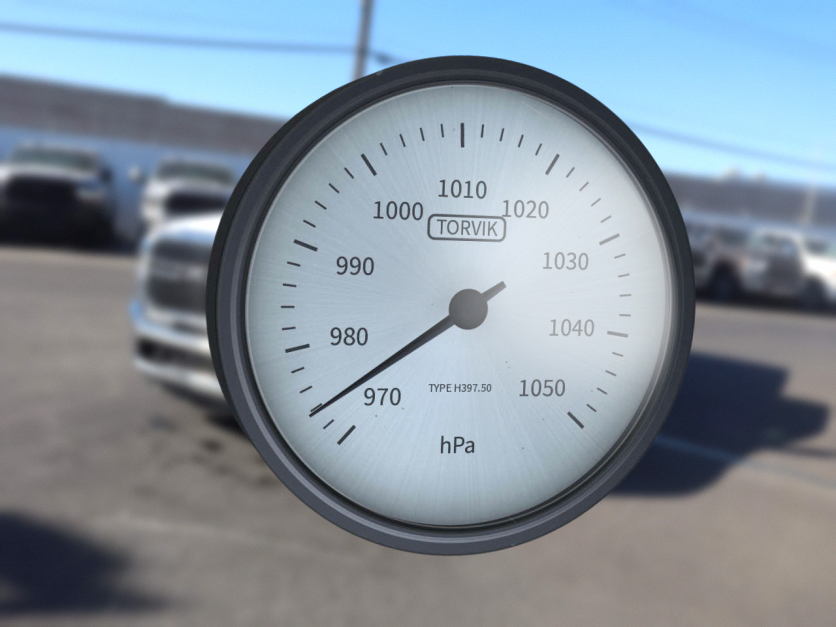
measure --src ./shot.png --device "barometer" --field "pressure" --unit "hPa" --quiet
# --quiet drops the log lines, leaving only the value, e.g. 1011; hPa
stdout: 974; hPa
